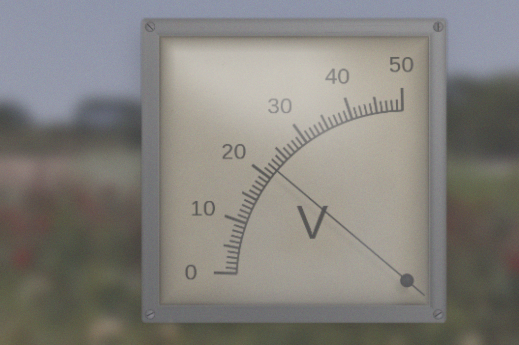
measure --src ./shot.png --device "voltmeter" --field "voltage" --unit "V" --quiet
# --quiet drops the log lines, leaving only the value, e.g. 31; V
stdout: 22; V
